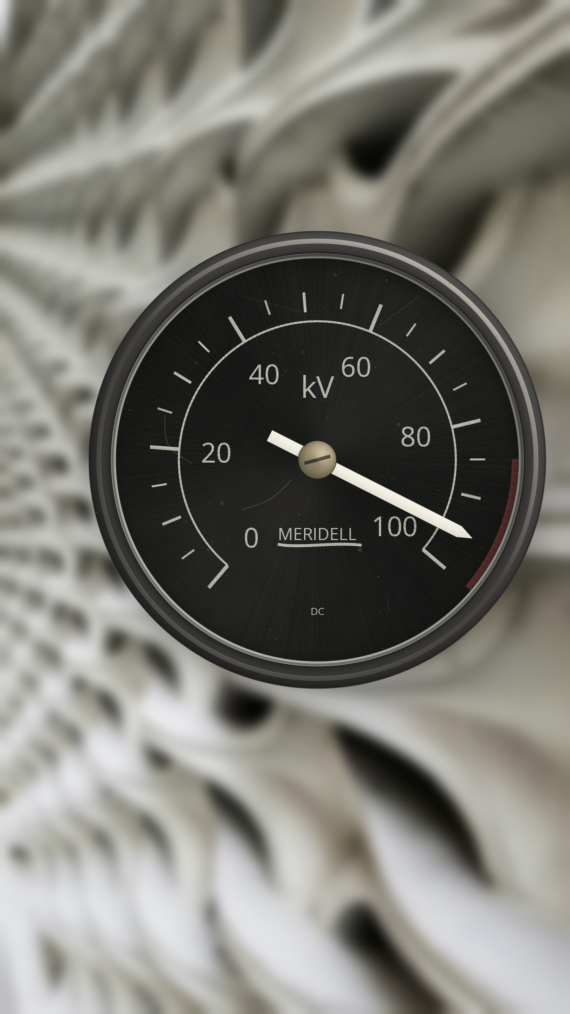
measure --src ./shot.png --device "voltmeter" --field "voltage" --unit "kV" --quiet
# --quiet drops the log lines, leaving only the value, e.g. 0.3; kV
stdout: 95; kV
